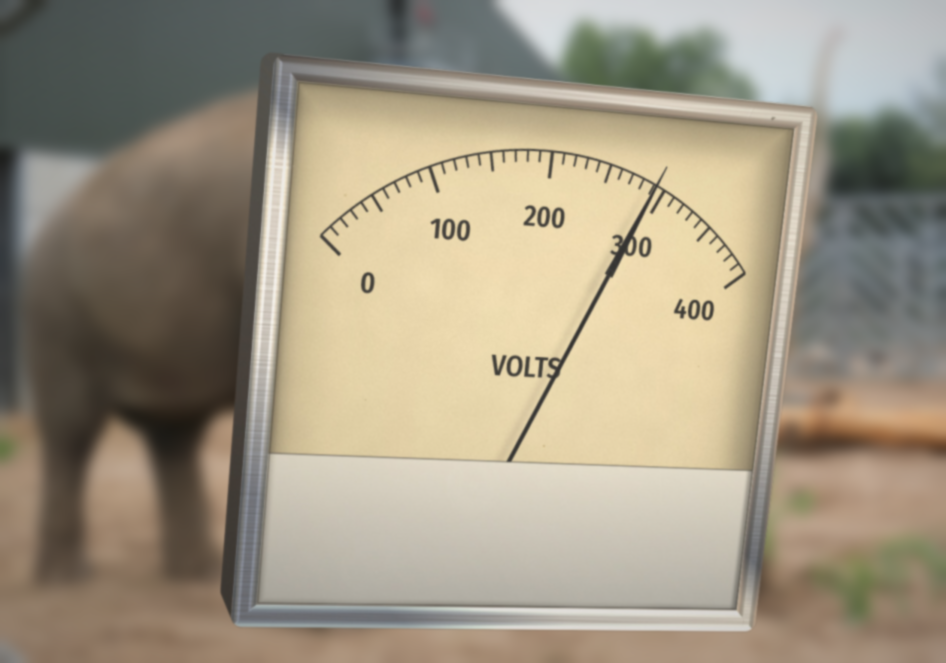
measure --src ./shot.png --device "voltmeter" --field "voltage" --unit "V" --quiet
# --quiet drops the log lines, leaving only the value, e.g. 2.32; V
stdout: 290; V
